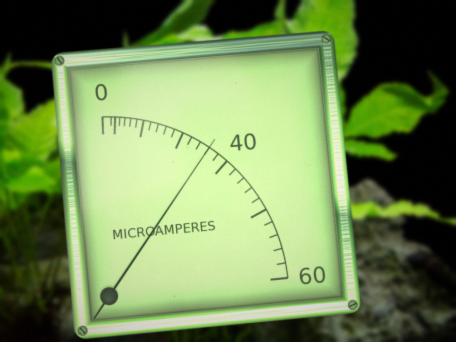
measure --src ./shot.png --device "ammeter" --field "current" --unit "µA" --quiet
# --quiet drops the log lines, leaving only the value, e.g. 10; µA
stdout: 36; µA
